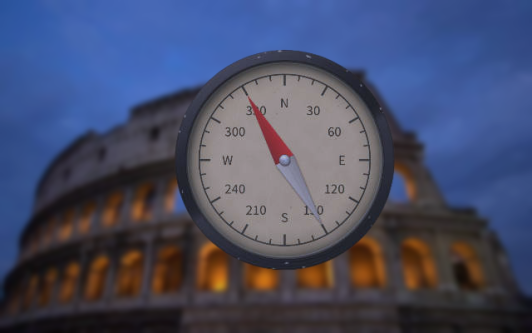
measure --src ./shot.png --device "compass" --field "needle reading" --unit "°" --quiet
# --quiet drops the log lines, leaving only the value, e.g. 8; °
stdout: 330; °
